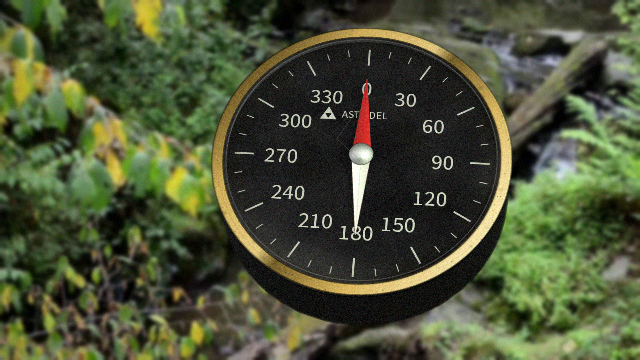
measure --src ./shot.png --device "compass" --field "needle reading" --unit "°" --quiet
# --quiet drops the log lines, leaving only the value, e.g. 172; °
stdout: 0; °
